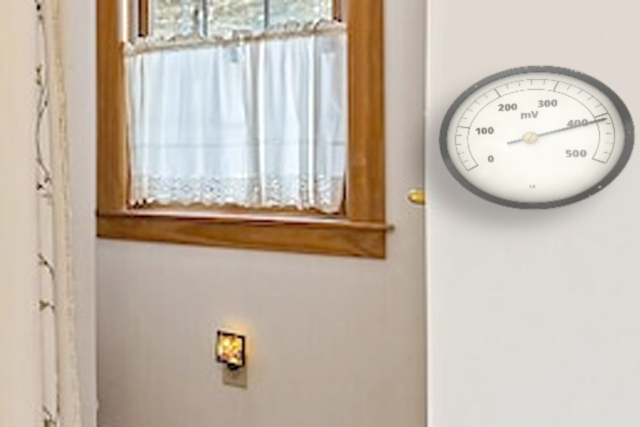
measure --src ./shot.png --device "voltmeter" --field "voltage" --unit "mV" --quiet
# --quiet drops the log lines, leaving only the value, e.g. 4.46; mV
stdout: 410; mV
